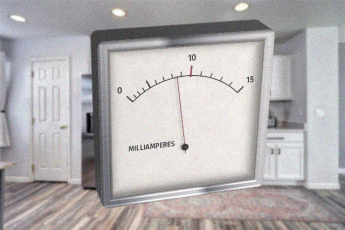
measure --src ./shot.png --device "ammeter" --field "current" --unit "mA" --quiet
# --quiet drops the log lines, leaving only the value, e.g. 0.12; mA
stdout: 8.5; mA
